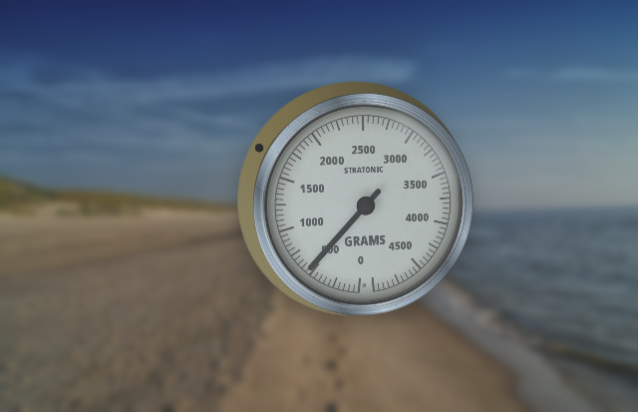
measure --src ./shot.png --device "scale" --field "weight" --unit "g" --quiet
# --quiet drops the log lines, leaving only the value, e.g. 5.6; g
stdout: 550; g
